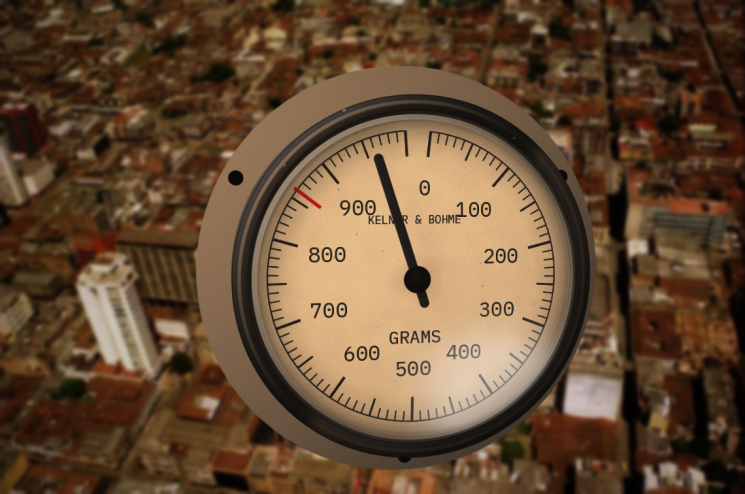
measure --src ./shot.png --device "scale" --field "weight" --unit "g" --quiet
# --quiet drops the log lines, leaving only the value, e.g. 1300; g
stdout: 960; g
